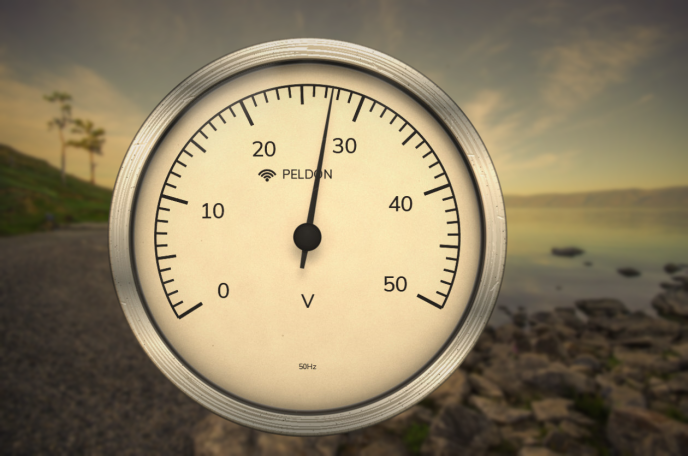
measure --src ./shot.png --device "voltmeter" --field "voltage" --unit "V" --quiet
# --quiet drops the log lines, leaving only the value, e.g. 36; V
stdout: 27.5; V
